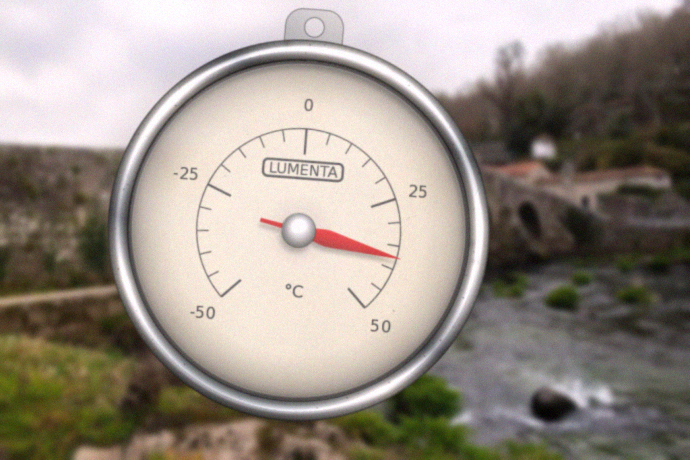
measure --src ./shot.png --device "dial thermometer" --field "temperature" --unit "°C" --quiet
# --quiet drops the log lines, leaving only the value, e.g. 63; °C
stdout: 37.5; °C
